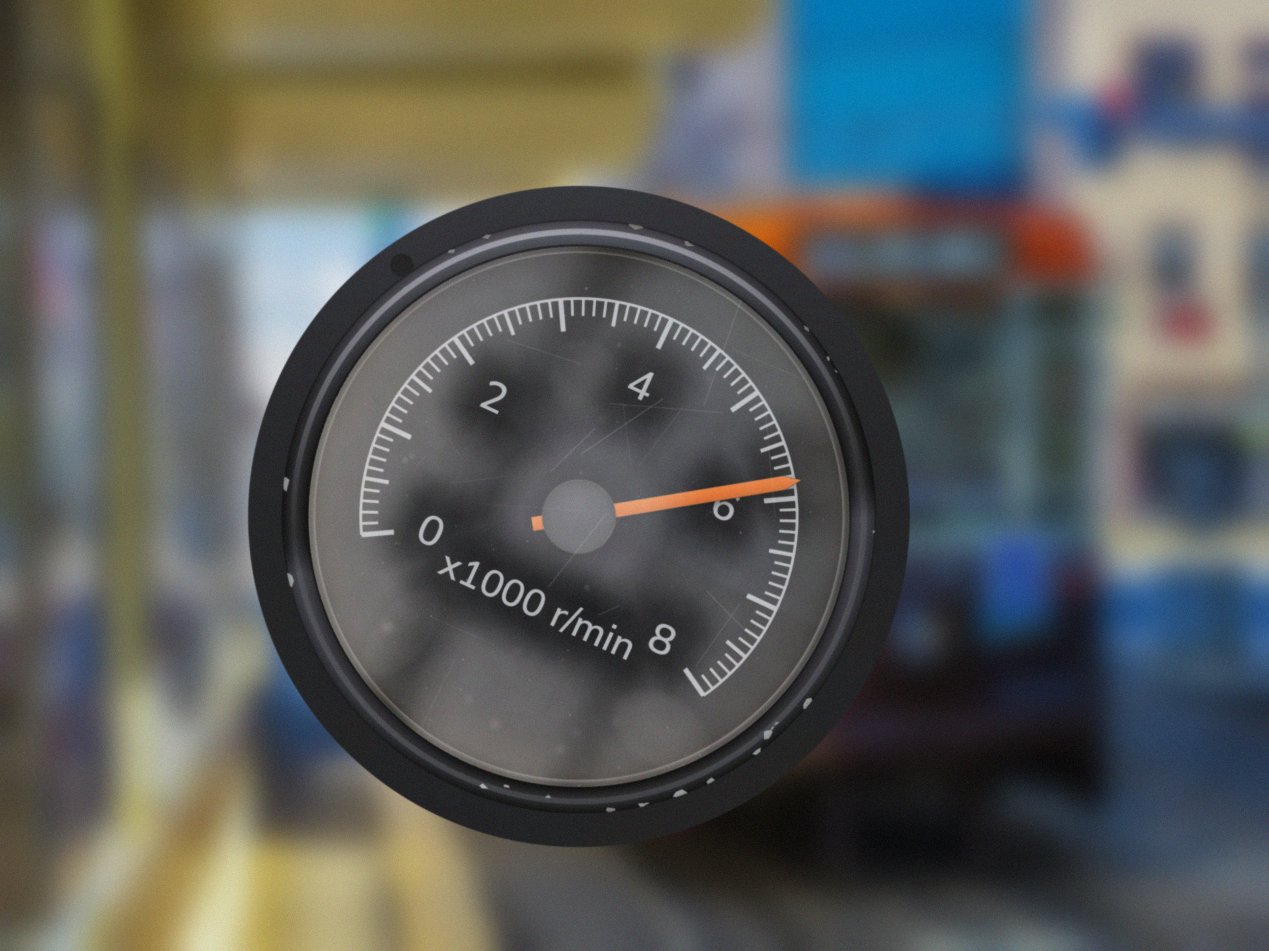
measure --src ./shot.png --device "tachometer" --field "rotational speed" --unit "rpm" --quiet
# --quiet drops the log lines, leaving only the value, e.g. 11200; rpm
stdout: 5850; rpm
